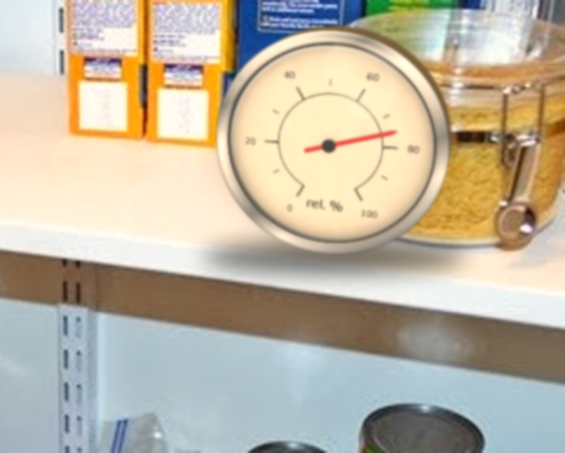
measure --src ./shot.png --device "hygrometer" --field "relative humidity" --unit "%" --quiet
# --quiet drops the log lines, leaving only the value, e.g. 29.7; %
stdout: 75; %
